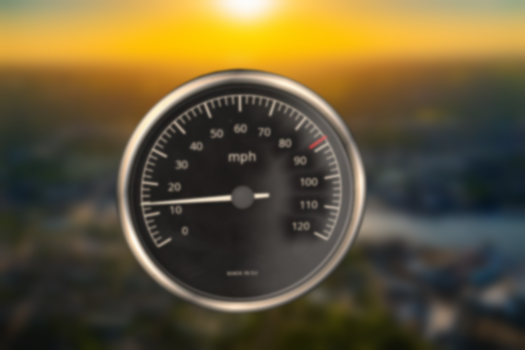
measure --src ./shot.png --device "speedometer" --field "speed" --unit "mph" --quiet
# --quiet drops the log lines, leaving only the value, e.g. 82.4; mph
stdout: 14; mph
